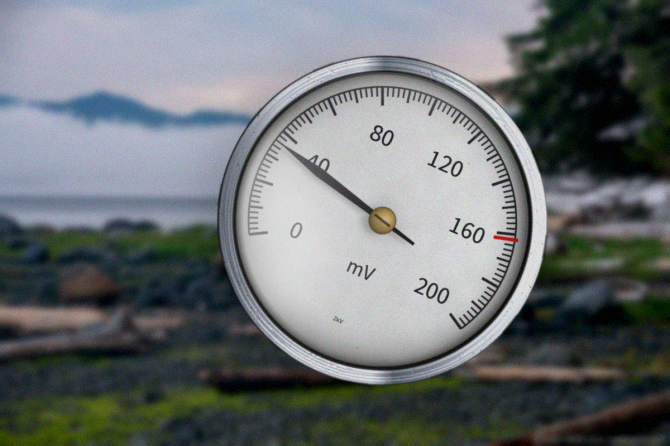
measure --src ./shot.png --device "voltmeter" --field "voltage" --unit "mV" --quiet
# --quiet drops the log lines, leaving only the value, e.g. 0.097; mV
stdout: 36; mV
